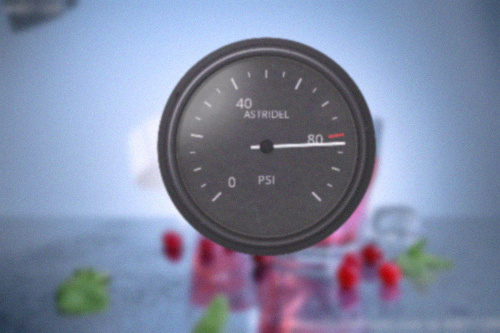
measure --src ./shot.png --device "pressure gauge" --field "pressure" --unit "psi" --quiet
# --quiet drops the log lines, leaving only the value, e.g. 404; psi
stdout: 82.5; psi
